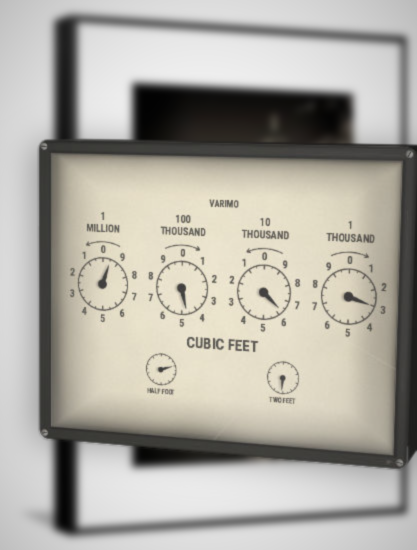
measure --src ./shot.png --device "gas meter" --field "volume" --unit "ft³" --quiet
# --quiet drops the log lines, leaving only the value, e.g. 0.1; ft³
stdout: 946300; ft³
